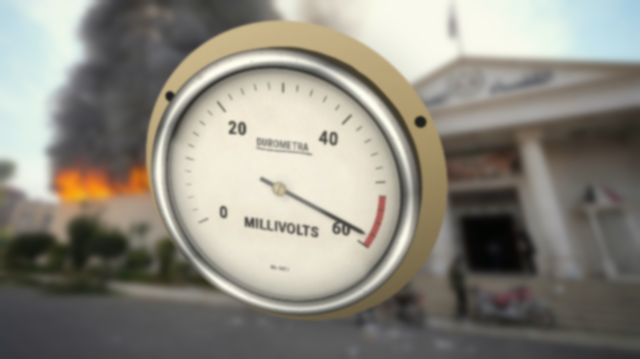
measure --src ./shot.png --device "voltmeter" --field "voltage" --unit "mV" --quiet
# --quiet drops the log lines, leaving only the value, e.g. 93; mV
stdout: 58; mV
